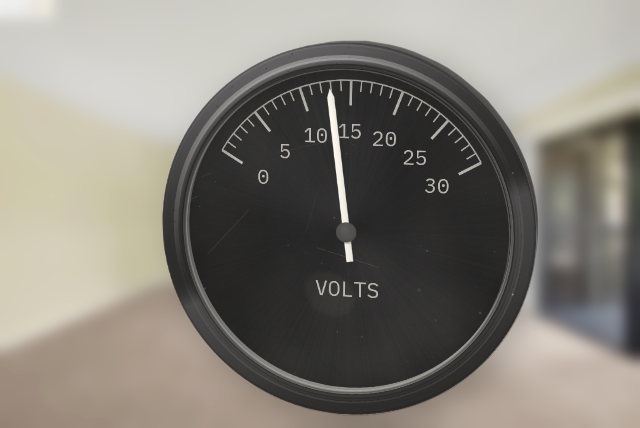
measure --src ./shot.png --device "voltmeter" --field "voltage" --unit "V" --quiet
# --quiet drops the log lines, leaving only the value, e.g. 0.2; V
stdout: 13; V
